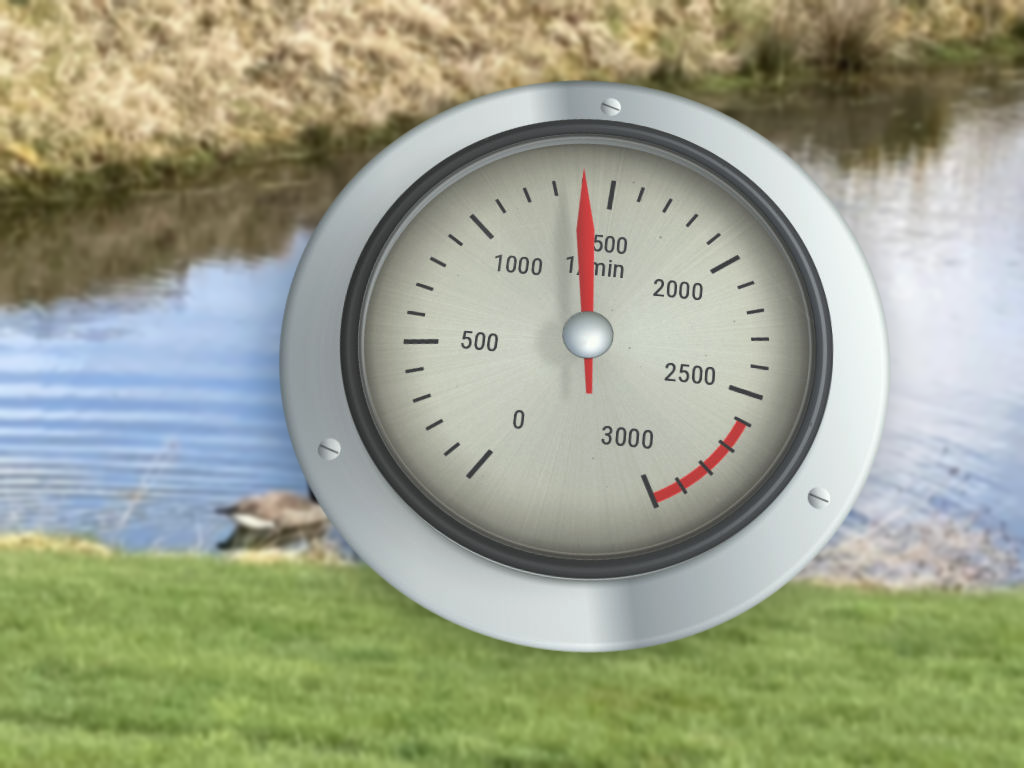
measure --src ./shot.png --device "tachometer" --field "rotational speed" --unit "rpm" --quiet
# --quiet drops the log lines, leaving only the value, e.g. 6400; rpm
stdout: 1400; rpm
